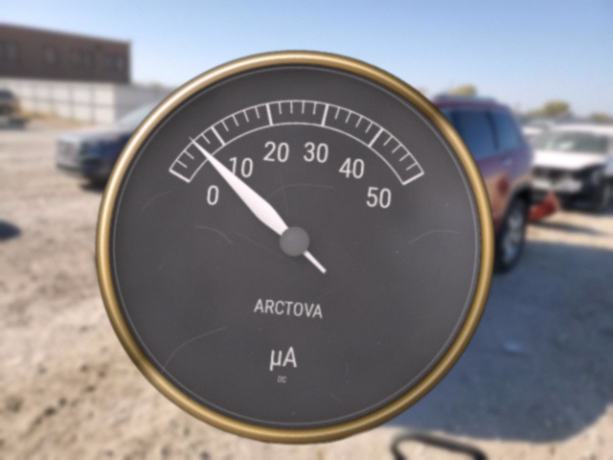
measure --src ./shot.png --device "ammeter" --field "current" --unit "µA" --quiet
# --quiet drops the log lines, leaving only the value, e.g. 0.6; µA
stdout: 6; µA
